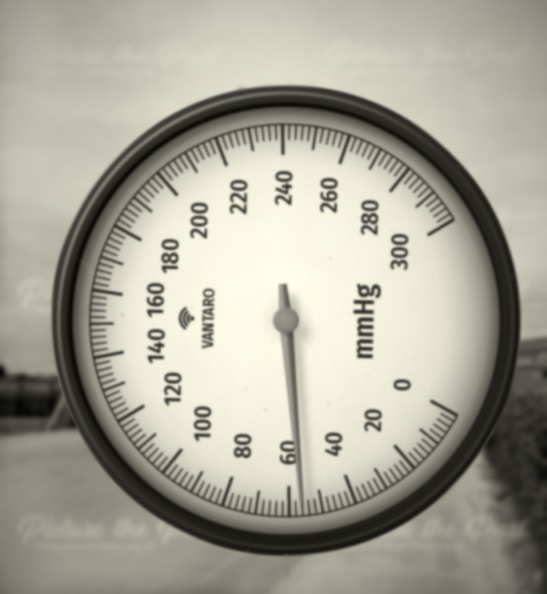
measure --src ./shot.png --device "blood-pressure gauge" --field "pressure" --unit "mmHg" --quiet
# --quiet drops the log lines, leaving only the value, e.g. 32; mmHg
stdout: 56; mmHg
